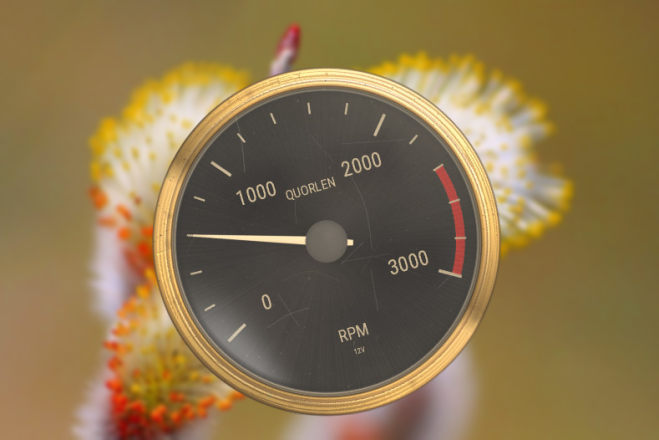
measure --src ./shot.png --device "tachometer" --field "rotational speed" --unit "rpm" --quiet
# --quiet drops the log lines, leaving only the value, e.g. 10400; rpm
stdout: 600; rpm
